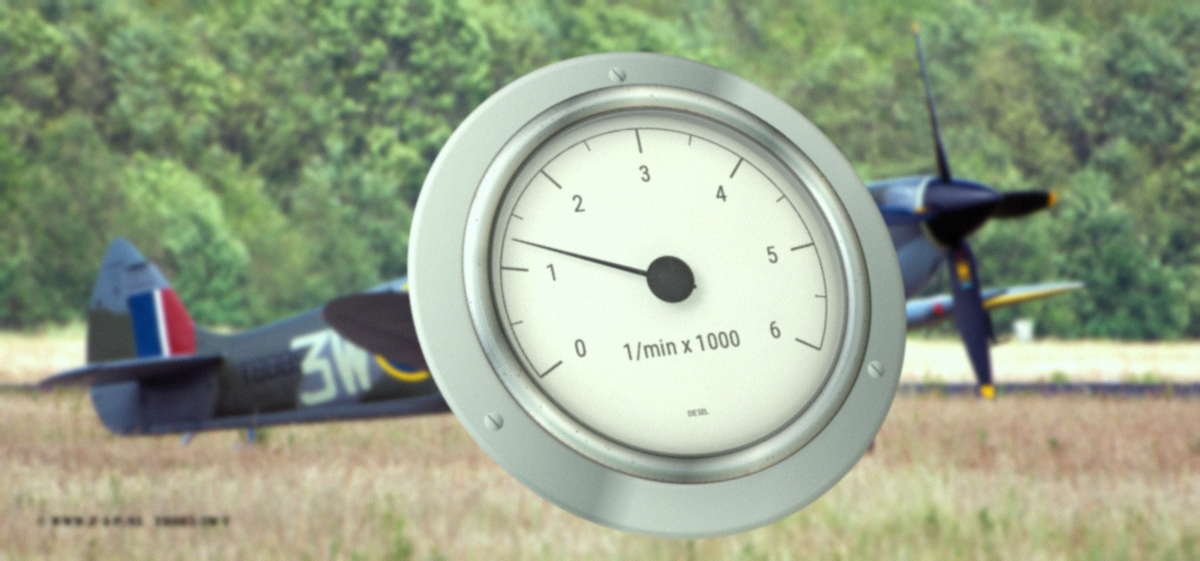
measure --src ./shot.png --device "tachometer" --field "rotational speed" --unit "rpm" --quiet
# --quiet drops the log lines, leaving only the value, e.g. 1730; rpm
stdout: 1250; rpm
